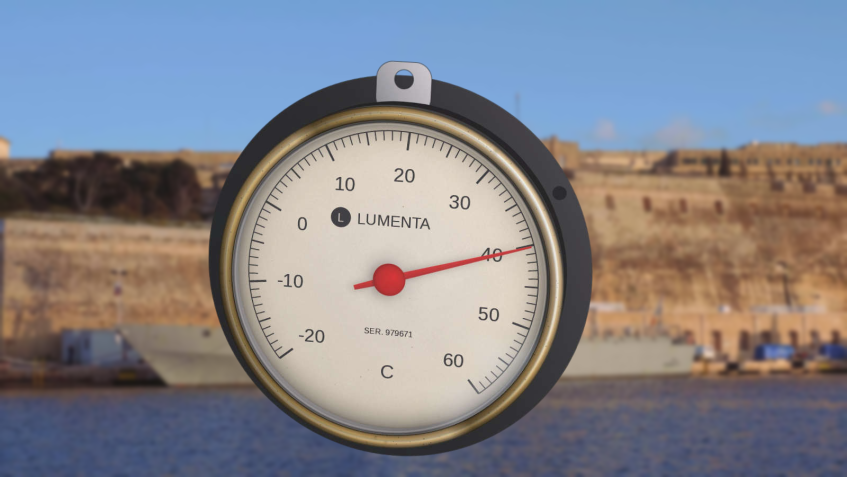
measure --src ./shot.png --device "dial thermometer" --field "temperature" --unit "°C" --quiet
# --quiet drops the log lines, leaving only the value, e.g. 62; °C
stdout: 40; °C
